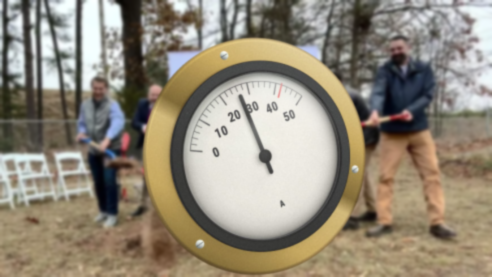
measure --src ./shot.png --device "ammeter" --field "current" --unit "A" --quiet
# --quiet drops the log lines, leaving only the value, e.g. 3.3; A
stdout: 26; A
